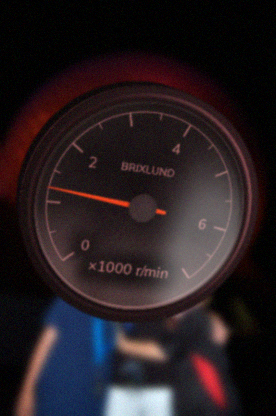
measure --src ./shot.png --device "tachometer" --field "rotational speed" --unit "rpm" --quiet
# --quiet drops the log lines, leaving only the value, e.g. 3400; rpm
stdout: 1250; rpm
